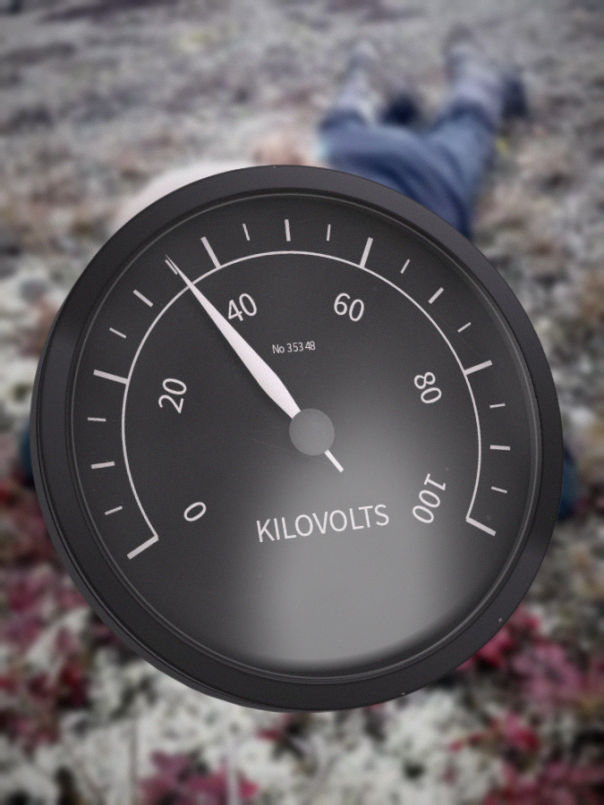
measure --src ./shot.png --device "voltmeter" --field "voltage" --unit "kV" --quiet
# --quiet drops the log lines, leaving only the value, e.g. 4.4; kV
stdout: 35; kV
